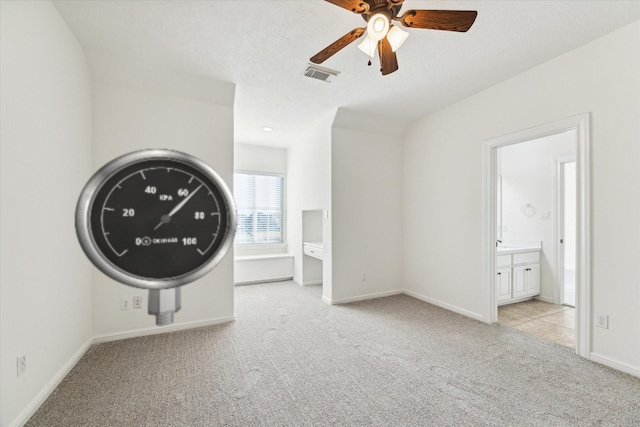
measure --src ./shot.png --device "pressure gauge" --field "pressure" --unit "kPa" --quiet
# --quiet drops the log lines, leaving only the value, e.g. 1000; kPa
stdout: 65; kPa
